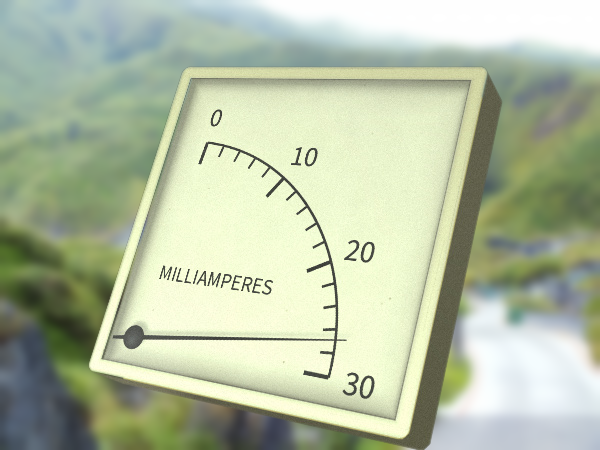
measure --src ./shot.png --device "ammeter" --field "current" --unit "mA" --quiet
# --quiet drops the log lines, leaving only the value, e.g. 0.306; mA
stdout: 27; mA
